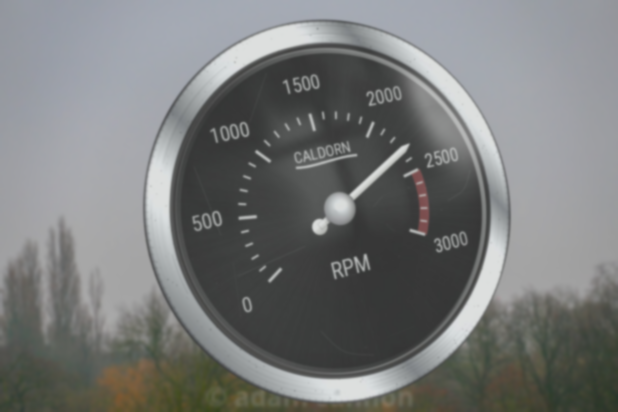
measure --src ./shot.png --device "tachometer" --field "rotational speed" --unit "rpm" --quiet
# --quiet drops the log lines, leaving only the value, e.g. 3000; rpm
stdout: 2300; rpm
